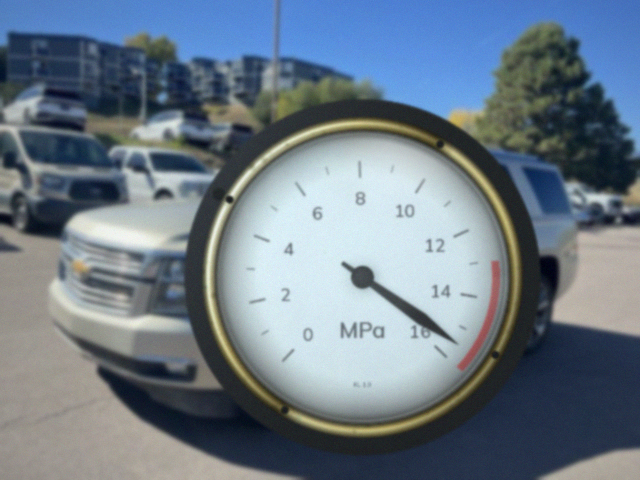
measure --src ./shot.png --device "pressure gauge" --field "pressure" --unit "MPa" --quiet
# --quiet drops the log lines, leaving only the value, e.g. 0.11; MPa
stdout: 15.5; MPa
